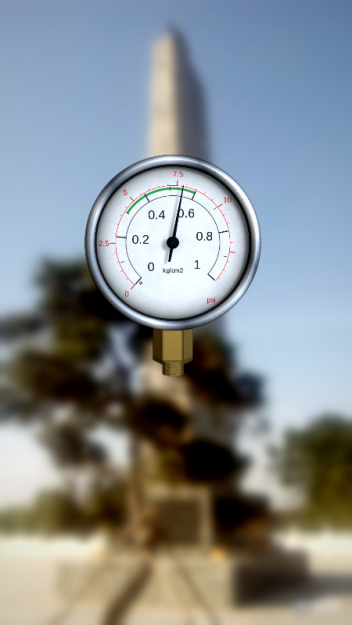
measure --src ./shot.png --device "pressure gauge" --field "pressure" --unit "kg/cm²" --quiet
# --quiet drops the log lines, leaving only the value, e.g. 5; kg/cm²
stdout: 0.55; kg/cm²
